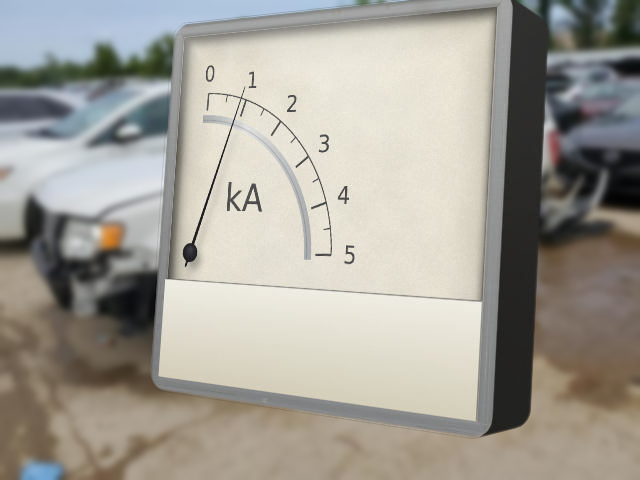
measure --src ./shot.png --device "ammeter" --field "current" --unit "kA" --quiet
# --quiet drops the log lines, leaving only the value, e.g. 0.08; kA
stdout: 1; kA
